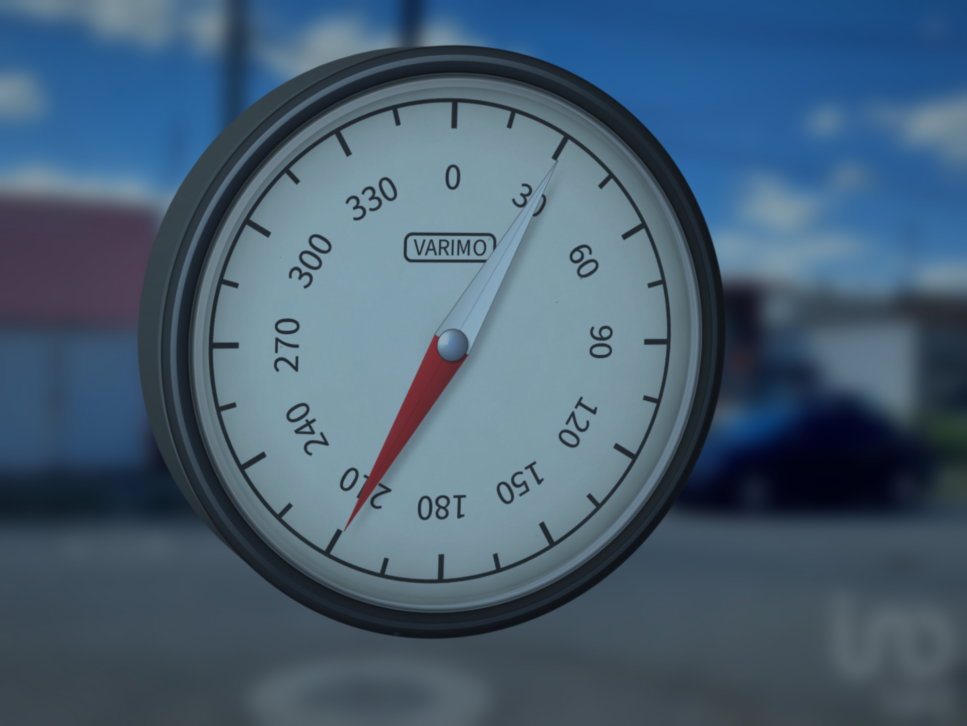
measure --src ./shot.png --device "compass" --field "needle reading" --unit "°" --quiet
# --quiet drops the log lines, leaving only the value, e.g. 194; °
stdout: 210; °
